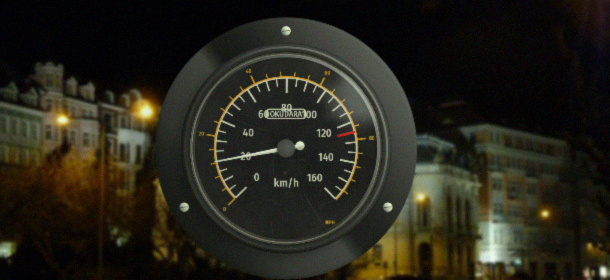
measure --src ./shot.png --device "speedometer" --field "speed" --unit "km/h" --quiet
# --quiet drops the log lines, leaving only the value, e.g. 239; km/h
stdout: 20; km/h
